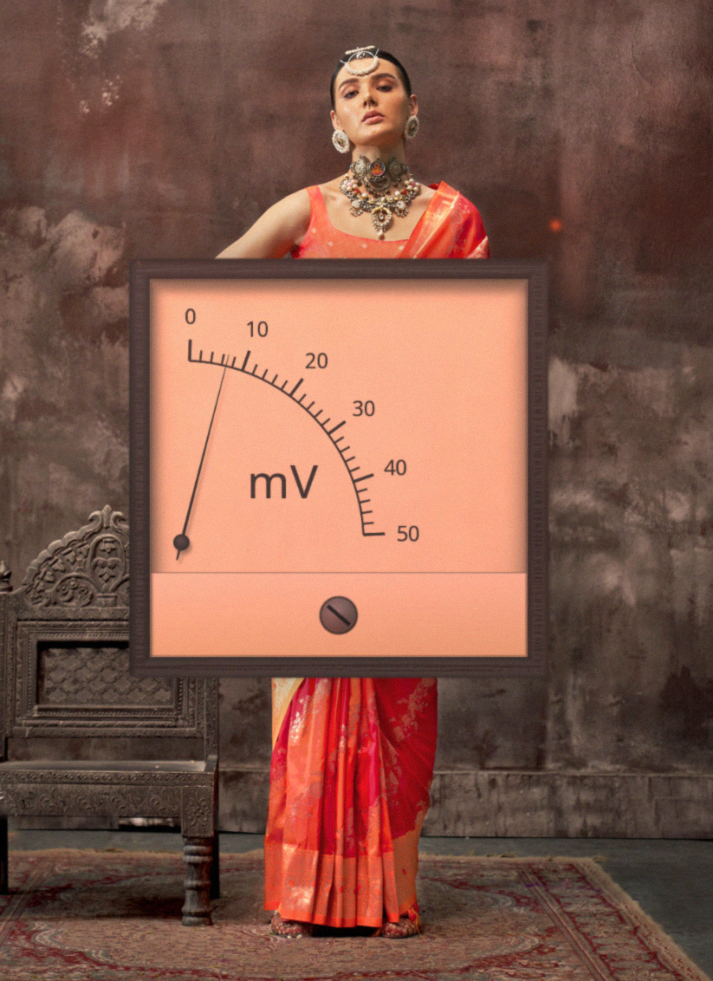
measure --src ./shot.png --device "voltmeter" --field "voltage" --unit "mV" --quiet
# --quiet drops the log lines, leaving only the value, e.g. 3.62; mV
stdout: 7; mV
